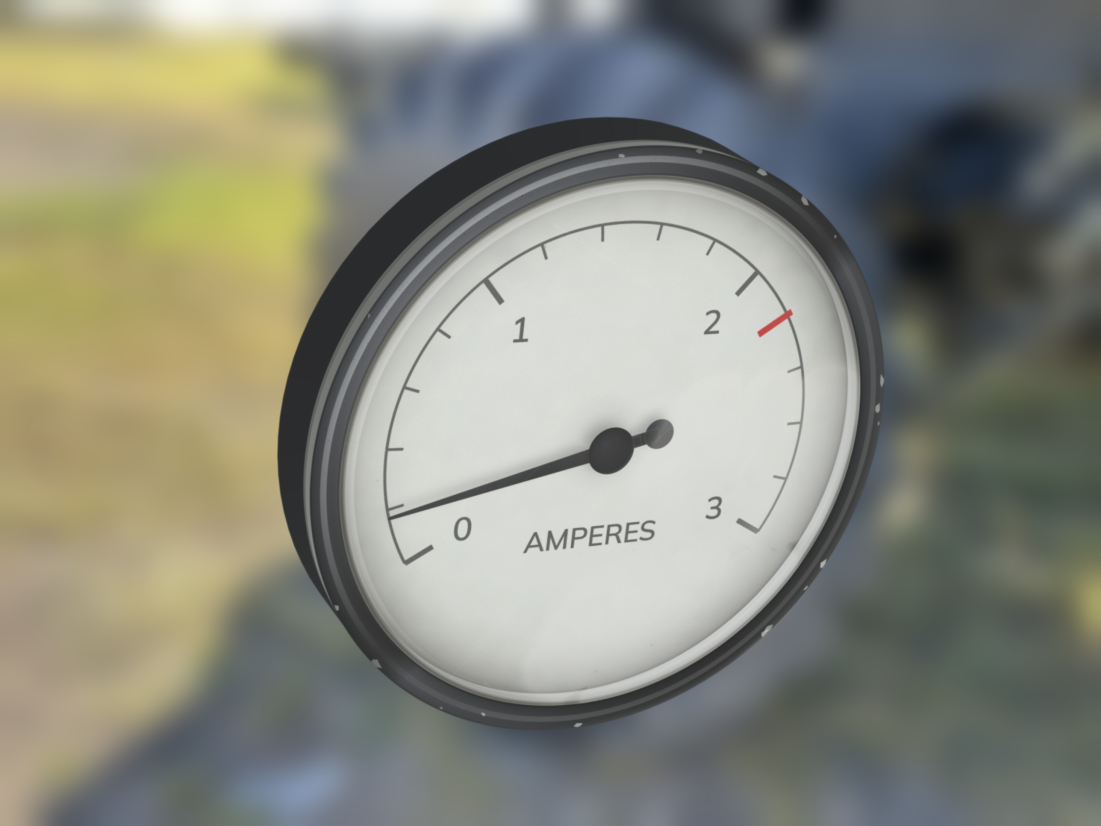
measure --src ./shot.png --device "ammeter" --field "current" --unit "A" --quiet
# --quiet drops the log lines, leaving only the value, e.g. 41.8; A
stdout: 0.2; A
